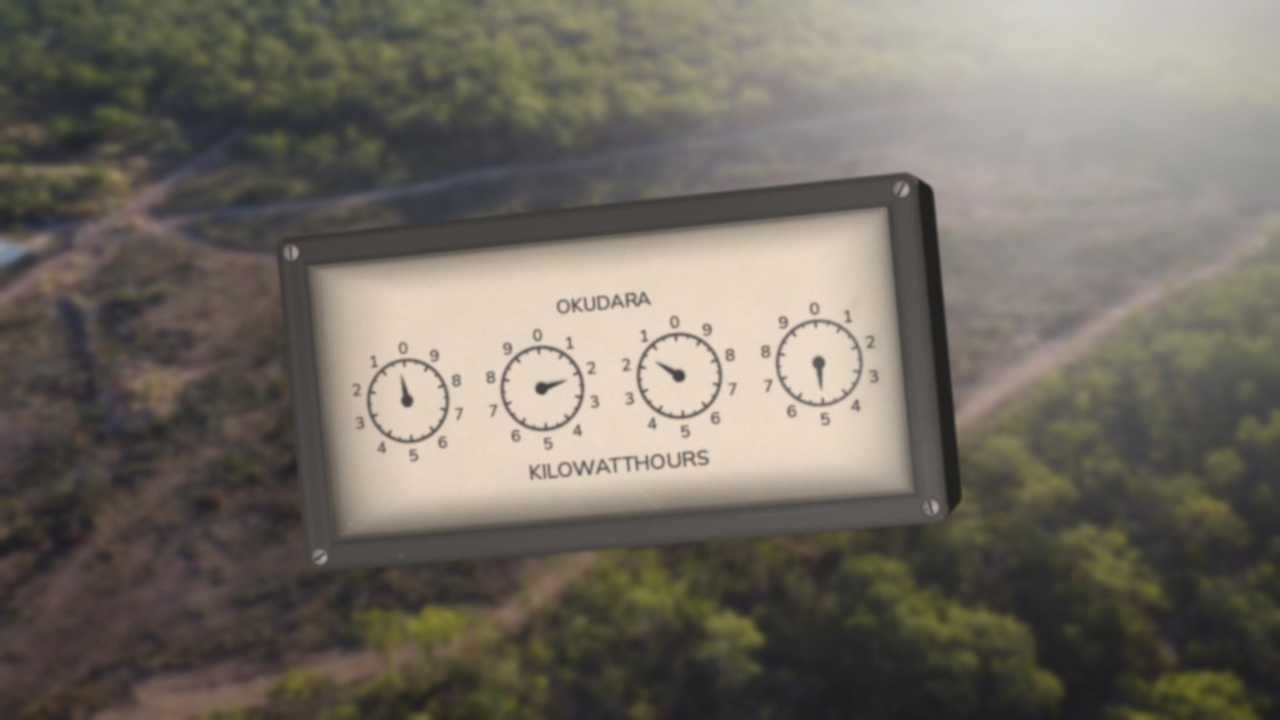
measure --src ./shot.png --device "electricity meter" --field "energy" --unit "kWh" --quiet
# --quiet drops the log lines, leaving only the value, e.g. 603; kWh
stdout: 215; kWh
